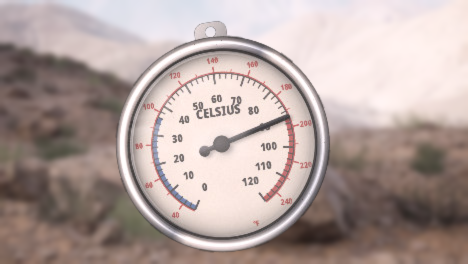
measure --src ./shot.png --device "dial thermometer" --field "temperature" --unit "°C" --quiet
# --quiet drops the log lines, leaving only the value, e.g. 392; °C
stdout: 90; °C
